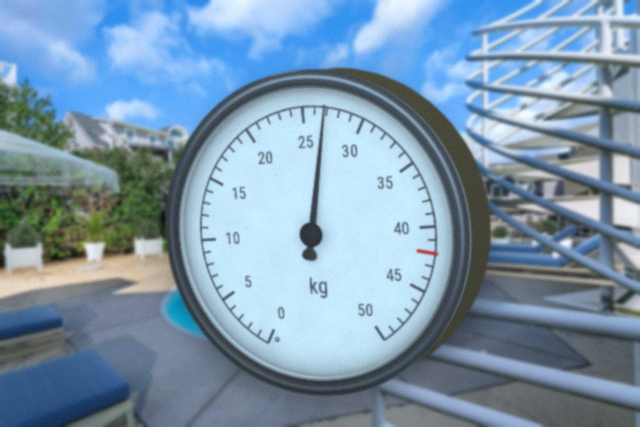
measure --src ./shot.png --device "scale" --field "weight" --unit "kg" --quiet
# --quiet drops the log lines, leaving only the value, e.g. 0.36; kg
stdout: 27; kg
